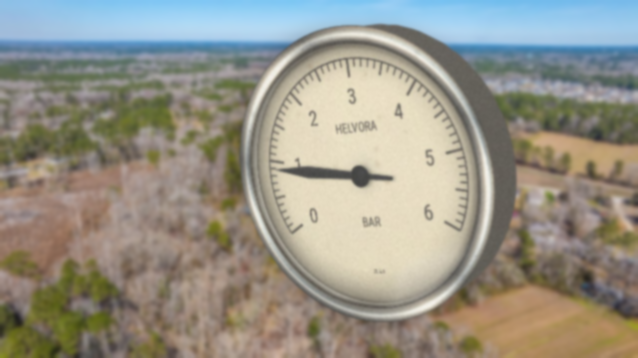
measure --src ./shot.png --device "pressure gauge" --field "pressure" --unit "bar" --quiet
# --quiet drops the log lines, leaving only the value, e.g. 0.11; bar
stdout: 0.9; bar
